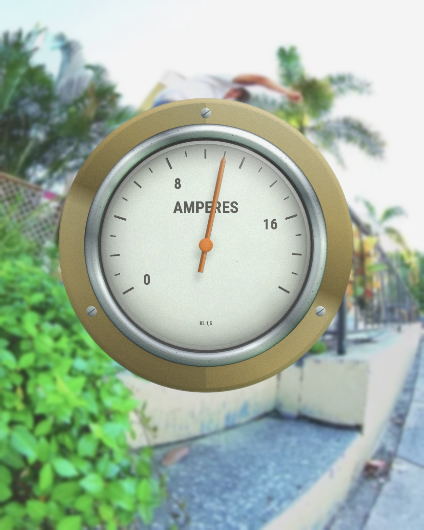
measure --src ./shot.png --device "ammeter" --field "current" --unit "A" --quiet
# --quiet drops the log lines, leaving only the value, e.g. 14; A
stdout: 11; A
